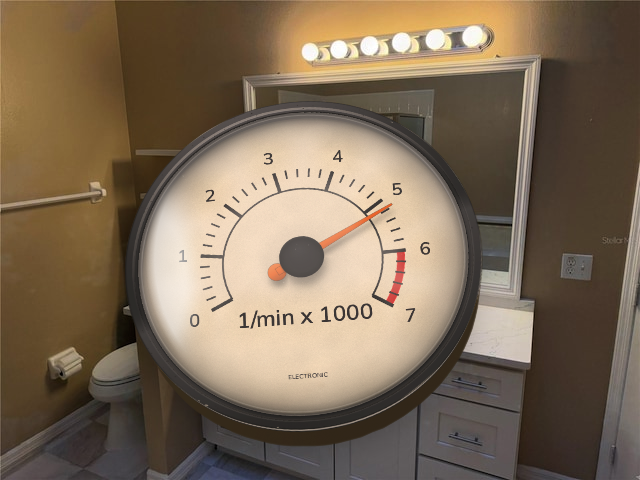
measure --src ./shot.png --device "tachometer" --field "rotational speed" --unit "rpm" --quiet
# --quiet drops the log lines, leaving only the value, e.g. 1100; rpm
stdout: 5200; rpm
